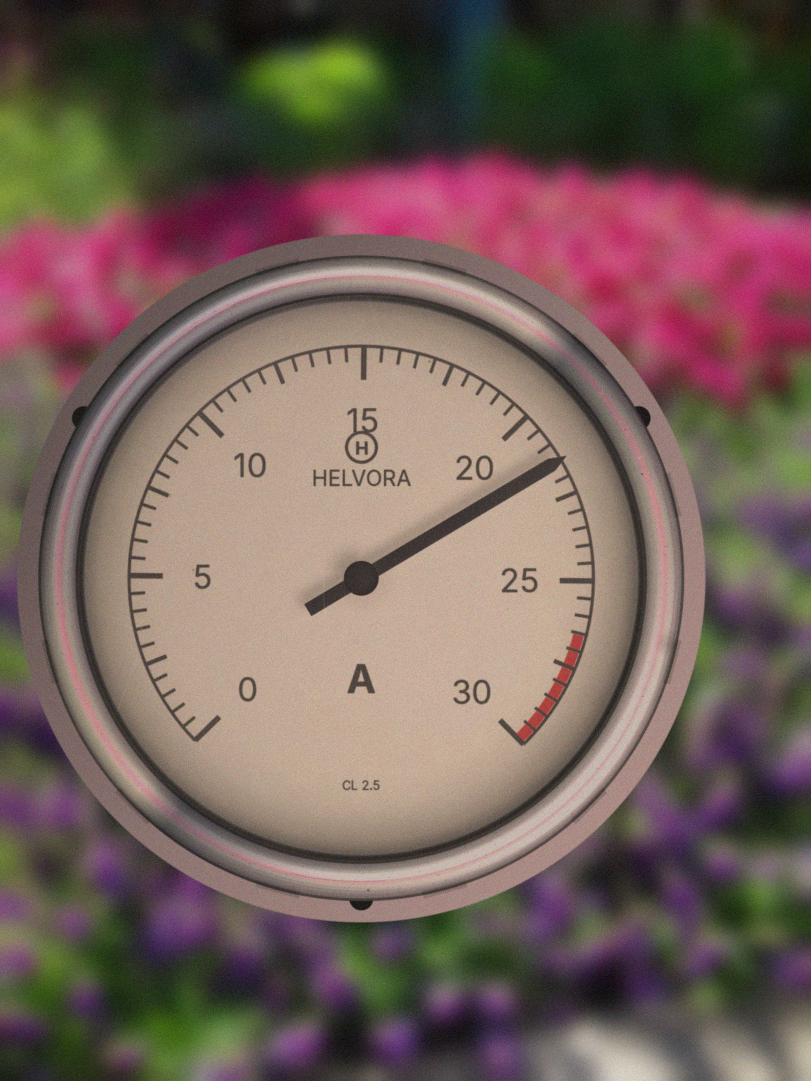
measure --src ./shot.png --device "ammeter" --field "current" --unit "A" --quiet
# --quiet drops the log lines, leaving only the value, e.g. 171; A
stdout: 21.5; A
